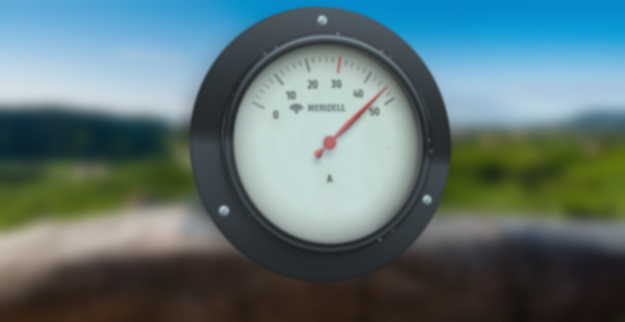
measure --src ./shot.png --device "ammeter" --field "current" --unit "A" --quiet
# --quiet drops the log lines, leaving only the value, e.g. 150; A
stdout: 46; A
